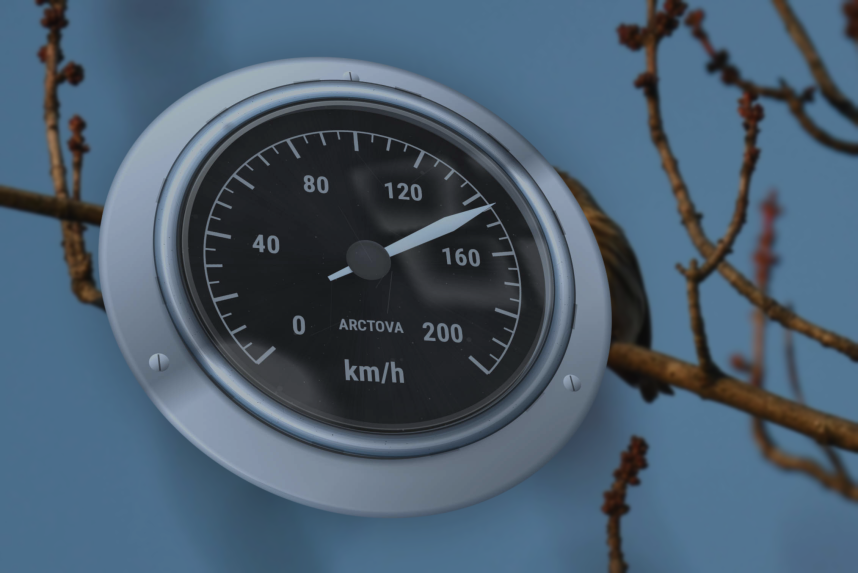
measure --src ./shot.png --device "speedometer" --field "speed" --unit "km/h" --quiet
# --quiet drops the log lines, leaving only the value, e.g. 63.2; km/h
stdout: 145; km/h
